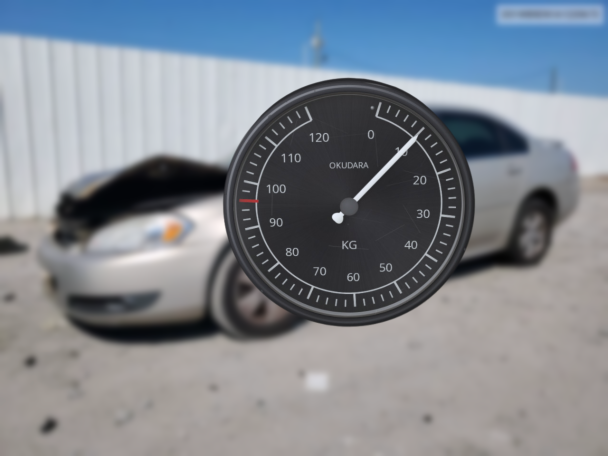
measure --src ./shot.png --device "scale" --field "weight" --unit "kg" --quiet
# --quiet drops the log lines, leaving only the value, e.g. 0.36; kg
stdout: 10; kg
